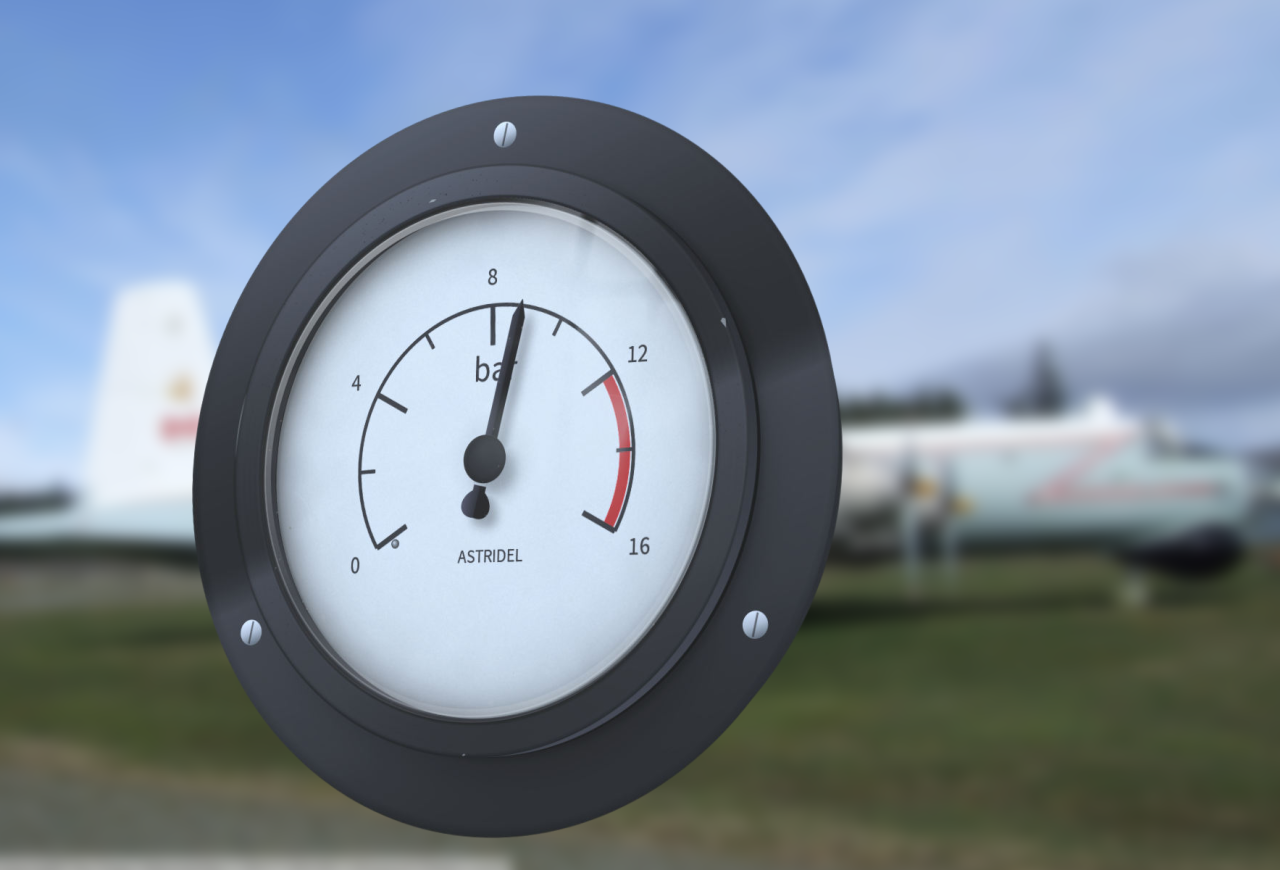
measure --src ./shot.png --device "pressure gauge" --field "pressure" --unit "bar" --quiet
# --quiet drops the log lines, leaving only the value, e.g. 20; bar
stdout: 9; bar
